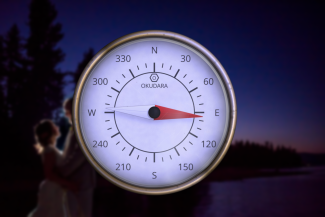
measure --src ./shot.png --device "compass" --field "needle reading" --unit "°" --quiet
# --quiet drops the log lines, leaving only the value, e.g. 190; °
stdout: 95; °
